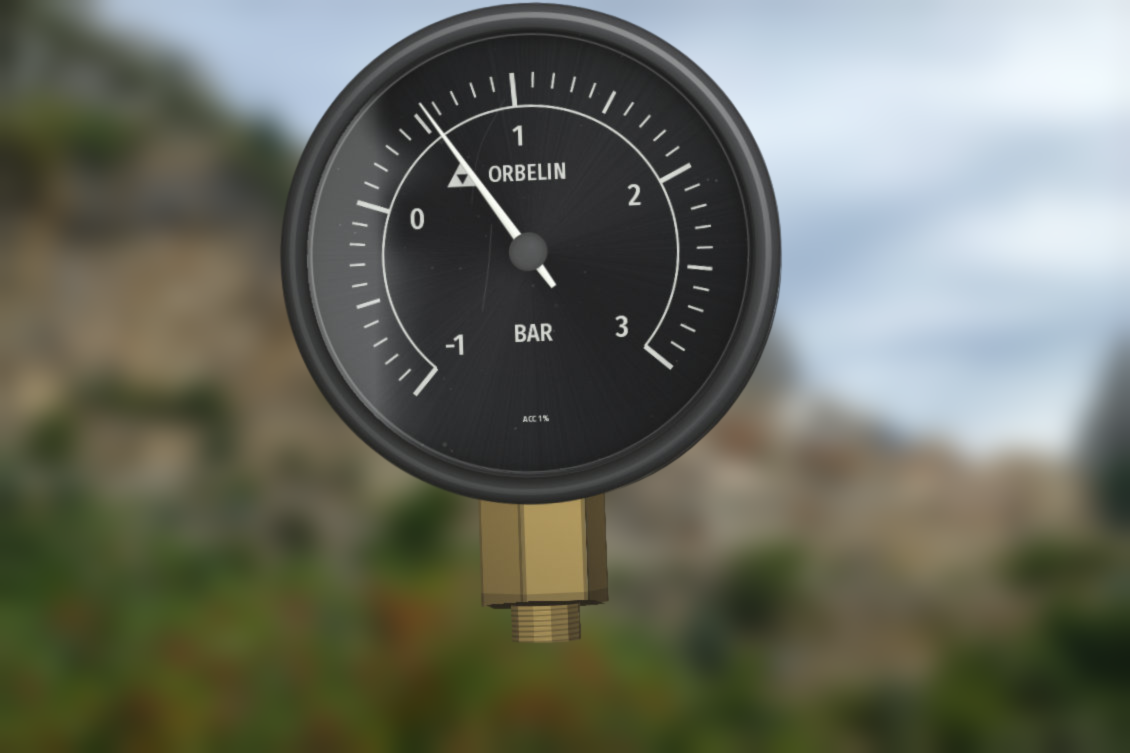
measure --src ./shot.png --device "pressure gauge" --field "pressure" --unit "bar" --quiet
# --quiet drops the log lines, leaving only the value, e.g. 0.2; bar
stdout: 0.55; bar
